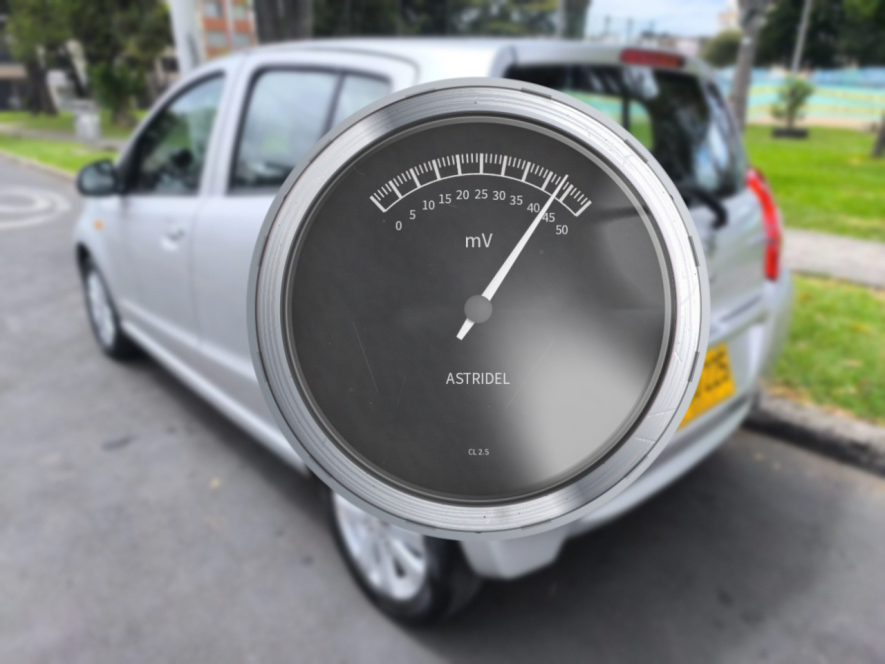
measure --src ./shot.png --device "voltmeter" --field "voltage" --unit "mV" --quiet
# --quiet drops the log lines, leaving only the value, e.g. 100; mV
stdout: 43; mV
